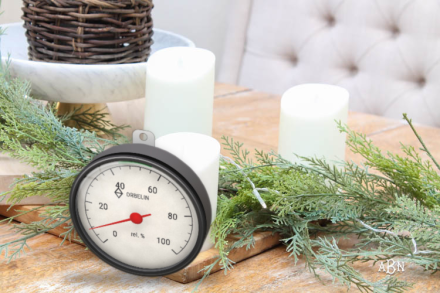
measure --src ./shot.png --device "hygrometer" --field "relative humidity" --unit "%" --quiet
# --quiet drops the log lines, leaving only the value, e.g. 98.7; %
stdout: 8; %
